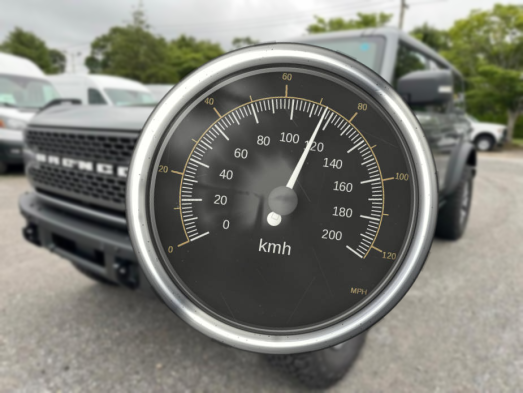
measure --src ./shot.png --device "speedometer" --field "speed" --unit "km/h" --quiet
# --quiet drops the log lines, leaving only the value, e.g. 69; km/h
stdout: 116; km/h
